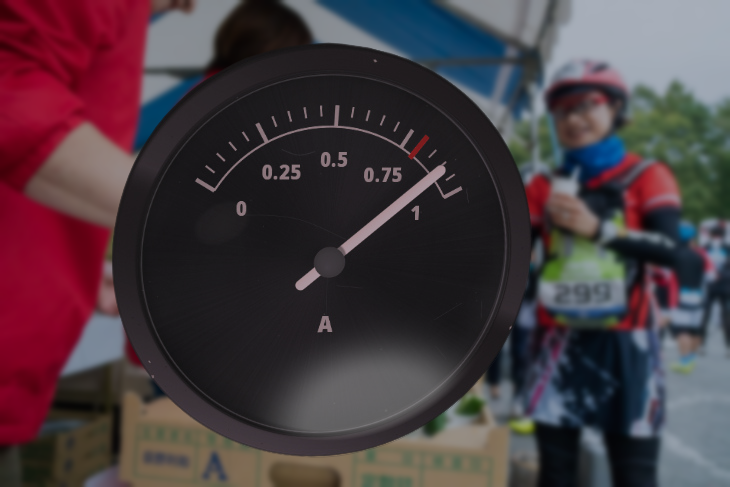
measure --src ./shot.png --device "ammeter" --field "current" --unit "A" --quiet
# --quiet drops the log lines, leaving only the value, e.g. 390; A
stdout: 0.9; A
